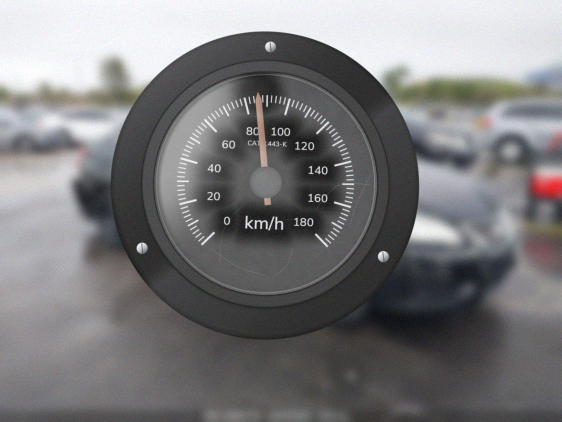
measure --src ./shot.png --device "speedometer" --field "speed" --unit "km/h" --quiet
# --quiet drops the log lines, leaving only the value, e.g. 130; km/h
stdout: 86; km/h
